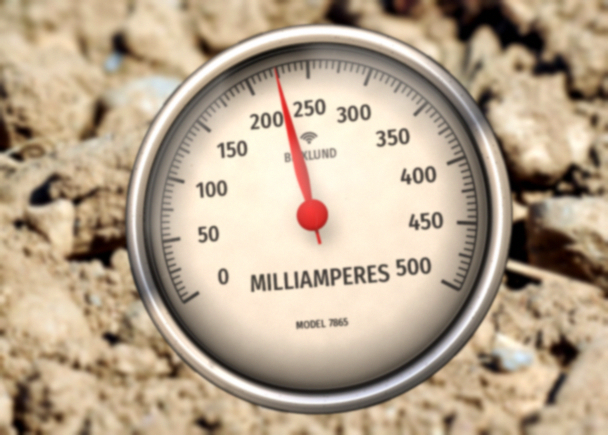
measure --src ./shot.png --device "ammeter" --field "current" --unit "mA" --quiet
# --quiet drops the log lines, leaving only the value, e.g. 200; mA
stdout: 225; mA
